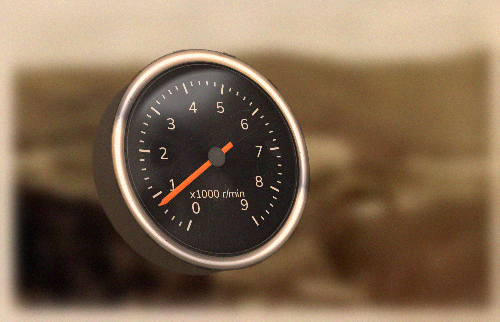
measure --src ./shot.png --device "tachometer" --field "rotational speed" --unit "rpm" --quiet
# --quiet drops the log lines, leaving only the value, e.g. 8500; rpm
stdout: 800; rpm
